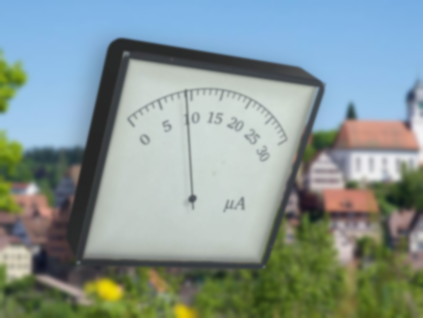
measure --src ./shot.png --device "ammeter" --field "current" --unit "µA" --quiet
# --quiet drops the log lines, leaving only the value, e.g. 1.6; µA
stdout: 9; µA
